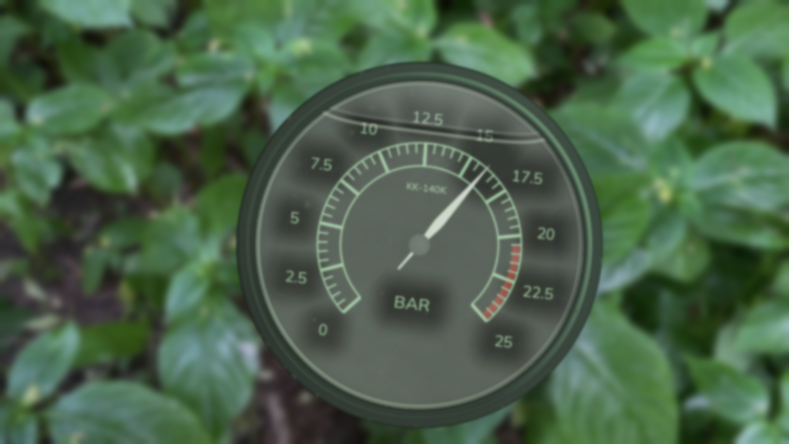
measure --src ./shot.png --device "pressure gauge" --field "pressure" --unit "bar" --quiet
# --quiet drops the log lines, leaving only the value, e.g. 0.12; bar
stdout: 16; bar
